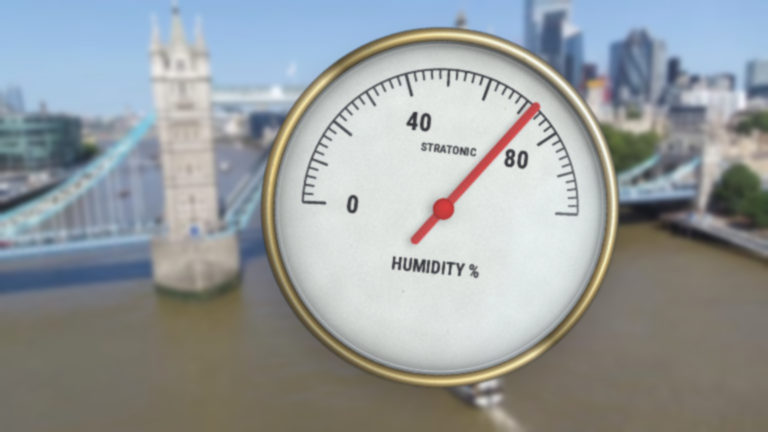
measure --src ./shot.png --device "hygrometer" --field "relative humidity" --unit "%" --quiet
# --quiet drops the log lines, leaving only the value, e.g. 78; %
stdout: 72; %
